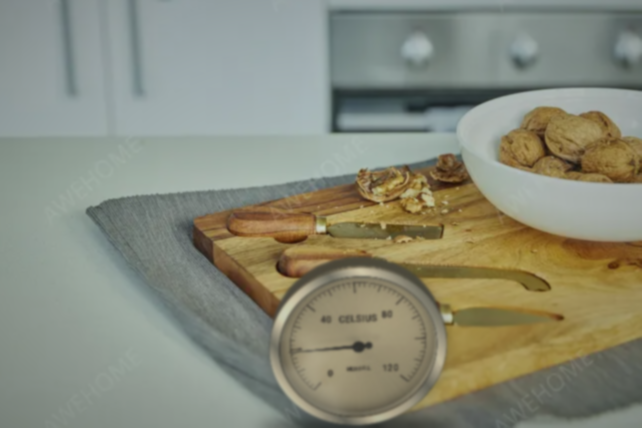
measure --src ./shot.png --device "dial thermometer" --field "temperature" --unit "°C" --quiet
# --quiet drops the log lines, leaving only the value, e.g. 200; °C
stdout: 20; °C
